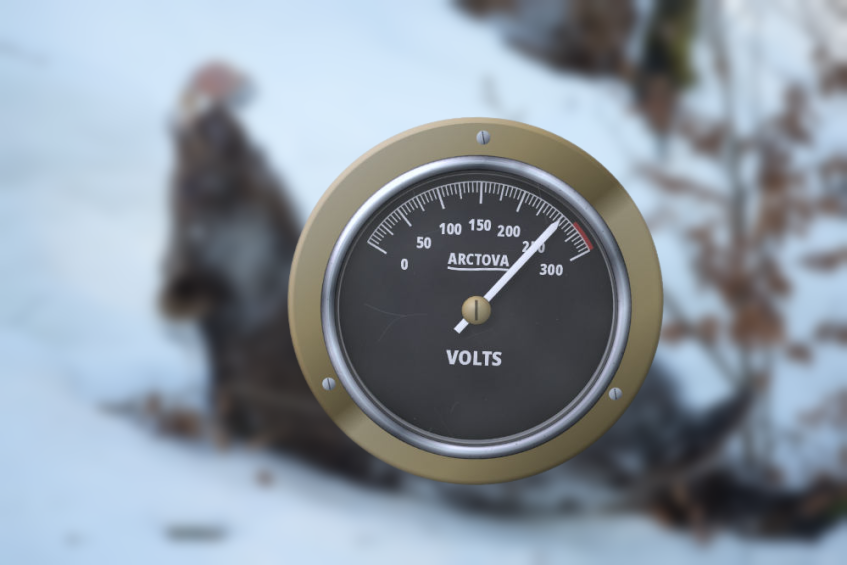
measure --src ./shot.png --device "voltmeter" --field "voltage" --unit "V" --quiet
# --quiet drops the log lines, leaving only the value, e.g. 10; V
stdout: 250; V
